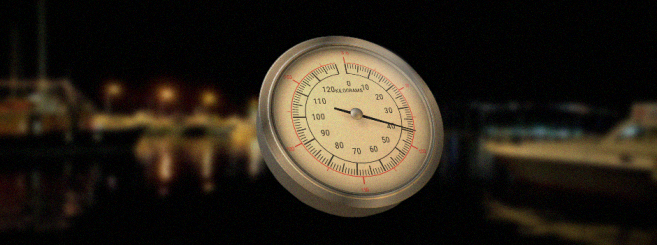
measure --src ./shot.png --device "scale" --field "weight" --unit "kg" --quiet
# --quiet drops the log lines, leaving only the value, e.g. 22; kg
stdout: 40; kg
